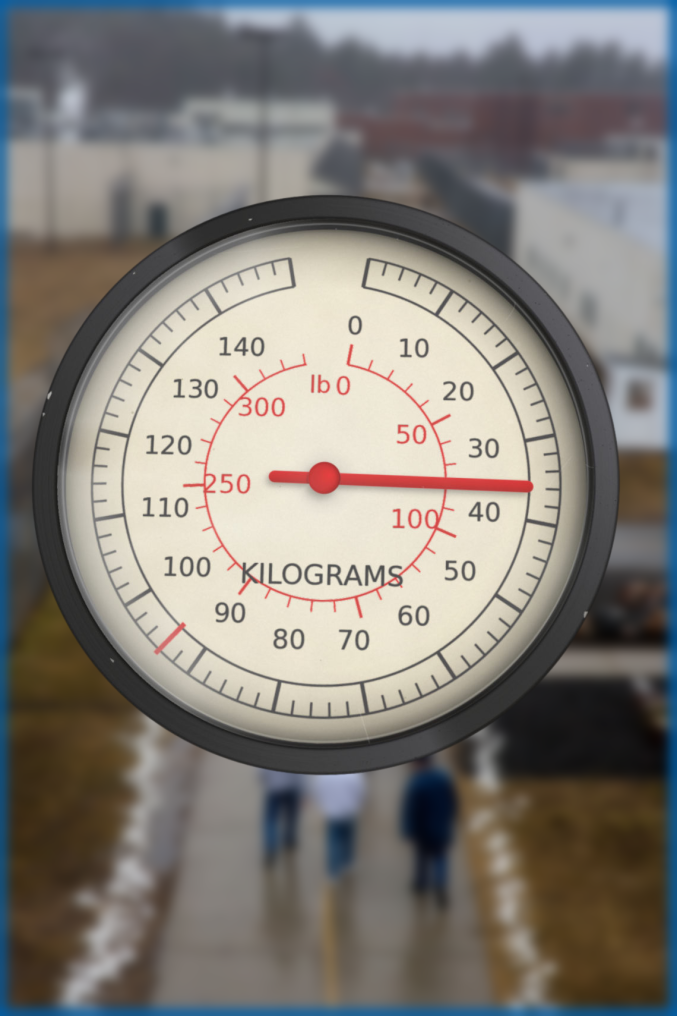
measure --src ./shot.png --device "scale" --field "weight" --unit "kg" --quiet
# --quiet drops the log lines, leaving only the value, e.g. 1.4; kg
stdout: 36; kg
